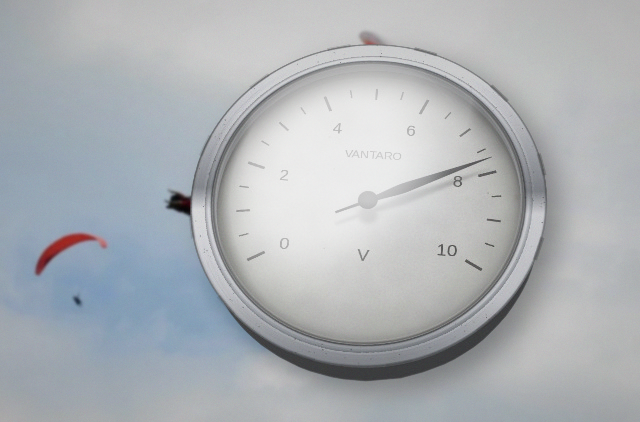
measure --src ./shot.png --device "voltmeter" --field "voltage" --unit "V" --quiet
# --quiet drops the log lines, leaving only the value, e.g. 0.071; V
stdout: 7.75; V
